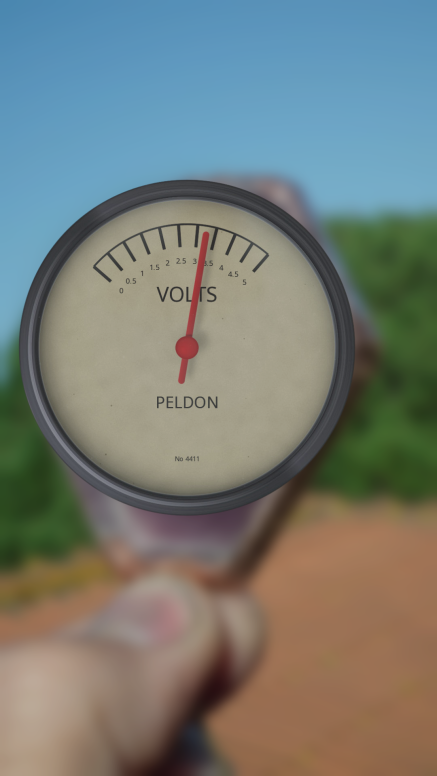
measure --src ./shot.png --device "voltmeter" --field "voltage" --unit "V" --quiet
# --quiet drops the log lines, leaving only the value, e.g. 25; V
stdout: 3.25; V
